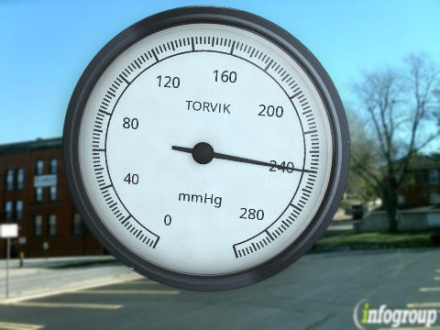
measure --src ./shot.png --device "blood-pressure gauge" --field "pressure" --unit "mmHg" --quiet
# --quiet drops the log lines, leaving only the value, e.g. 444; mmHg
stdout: 240; mmHg
